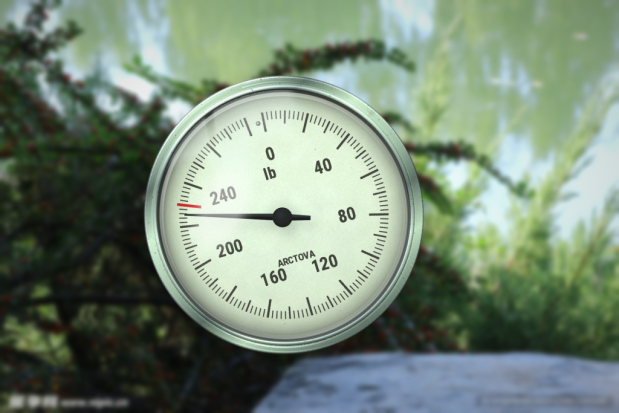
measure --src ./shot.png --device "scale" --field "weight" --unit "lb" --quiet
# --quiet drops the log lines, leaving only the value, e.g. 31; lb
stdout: 226; lb
